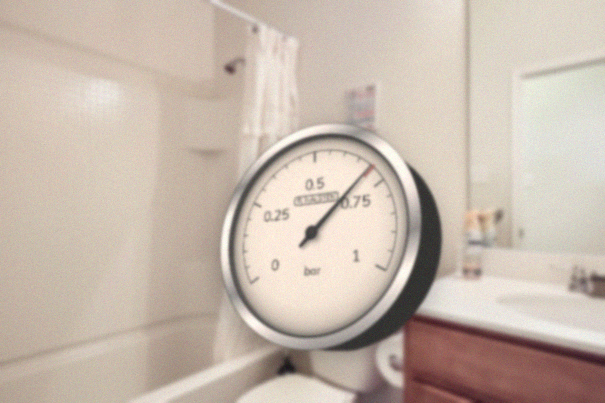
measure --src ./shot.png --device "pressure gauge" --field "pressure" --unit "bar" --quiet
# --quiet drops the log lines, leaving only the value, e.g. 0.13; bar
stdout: 0.7; bar
